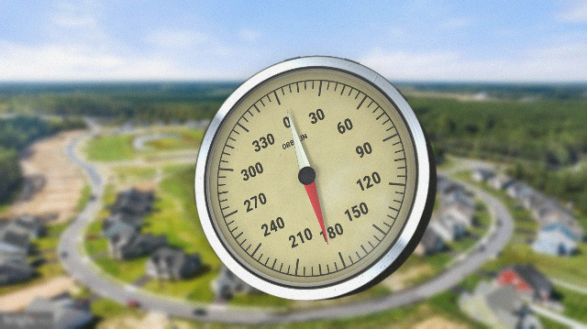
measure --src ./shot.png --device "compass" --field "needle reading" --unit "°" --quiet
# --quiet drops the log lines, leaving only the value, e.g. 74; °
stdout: 185; °
